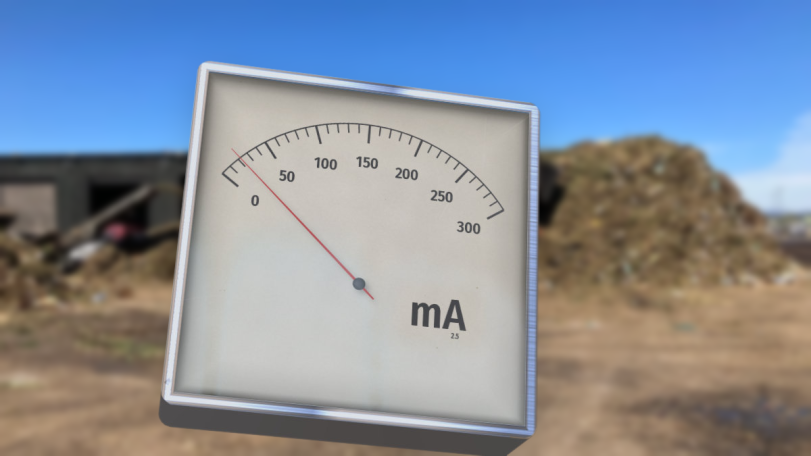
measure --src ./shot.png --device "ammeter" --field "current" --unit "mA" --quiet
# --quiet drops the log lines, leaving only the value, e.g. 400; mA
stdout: 20; mA
